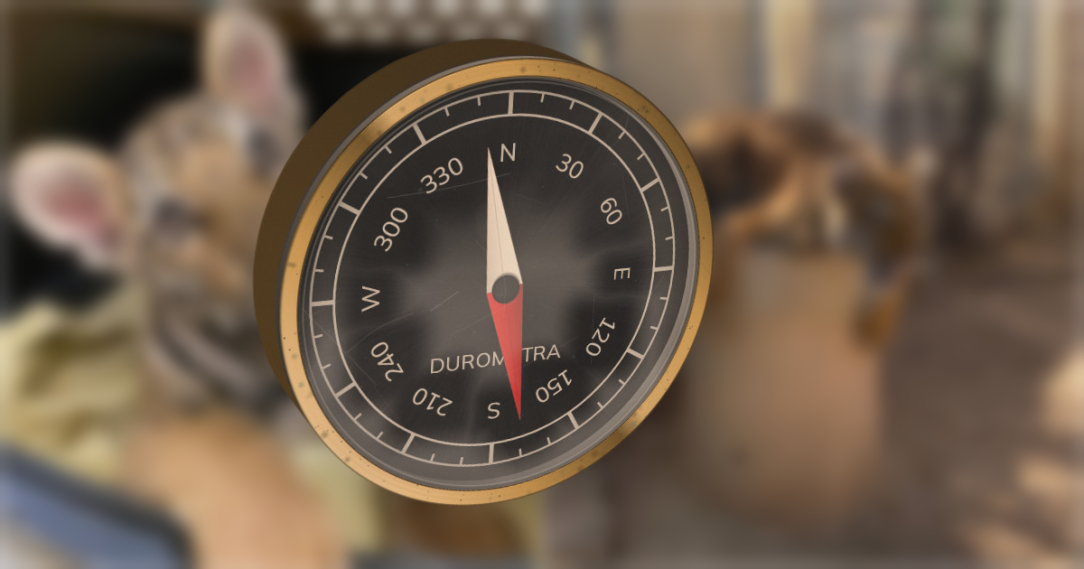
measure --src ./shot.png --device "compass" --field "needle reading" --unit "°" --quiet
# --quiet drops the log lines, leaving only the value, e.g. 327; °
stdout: 170; °
